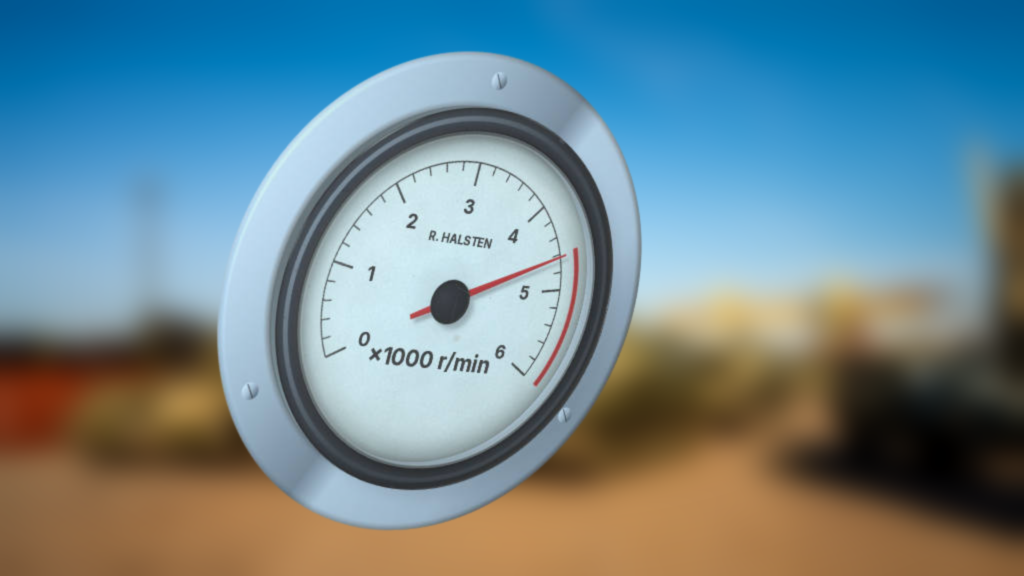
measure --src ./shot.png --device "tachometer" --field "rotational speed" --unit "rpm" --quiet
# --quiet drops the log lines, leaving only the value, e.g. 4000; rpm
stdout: 4600; rpm
